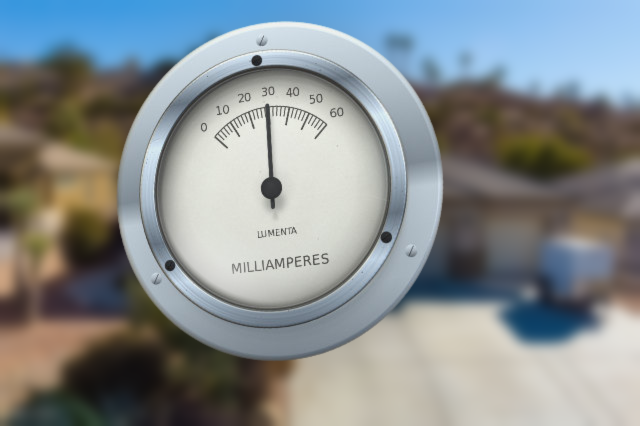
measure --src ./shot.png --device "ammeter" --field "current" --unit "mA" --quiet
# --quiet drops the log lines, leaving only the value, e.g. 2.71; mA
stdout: 30; mA
